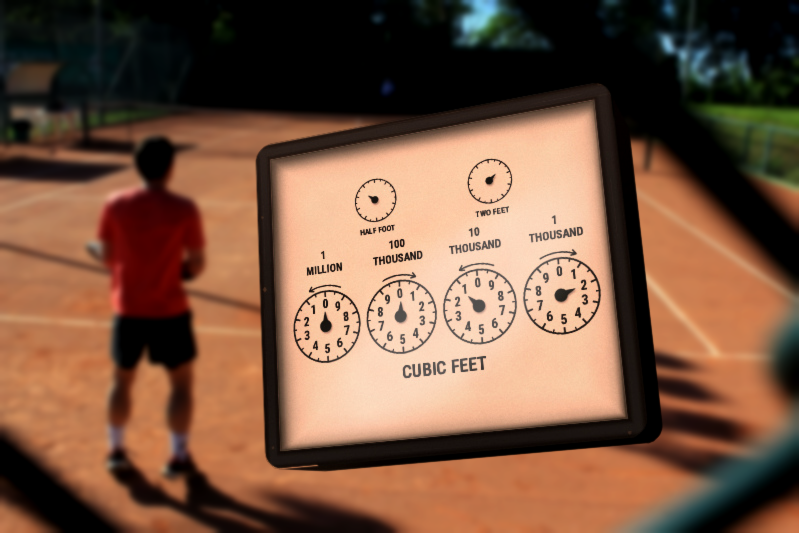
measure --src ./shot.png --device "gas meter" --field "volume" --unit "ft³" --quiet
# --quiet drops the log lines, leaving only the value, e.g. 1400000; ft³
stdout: 1200; ft³
